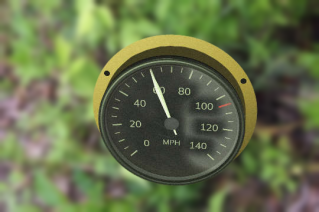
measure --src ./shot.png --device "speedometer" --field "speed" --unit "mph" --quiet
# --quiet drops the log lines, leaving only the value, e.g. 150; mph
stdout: 60; mph
